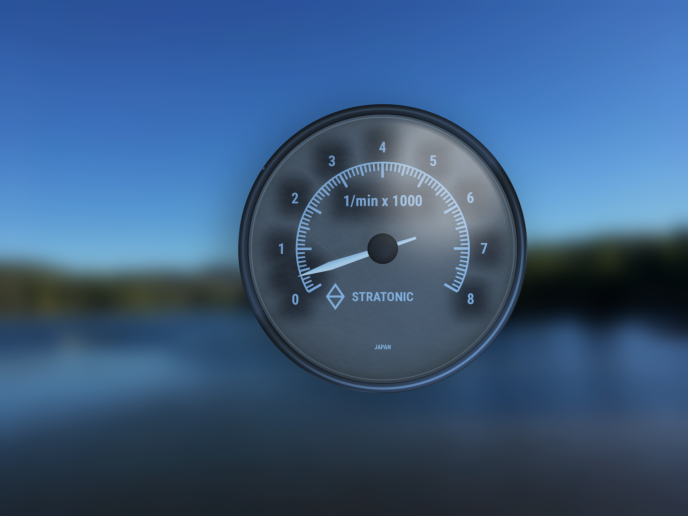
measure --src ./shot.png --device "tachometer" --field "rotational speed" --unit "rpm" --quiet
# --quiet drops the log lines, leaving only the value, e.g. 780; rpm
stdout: 400; rpm
